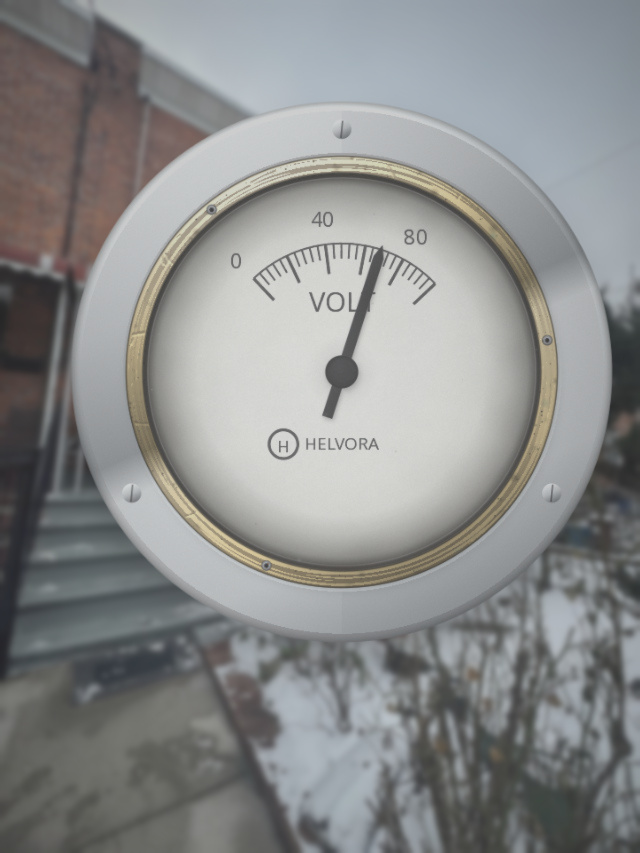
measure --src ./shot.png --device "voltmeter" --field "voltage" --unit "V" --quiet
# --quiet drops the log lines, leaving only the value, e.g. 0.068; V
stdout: 68; V
